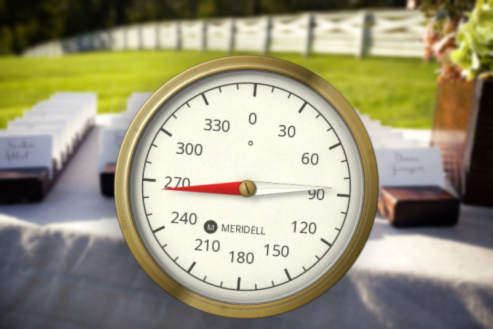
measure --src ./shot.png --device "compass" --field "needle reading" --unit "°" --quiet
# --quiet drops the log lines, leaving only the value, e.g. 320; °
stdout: 265; °
